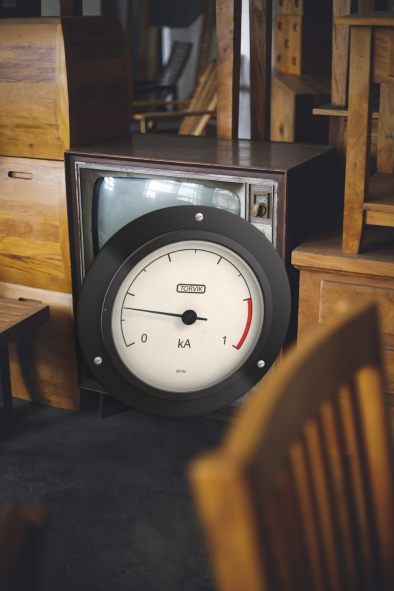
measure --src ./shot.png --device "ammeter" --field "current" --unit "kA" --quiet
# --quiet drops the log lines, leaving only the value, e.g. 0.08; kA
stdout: 0.15; kA
